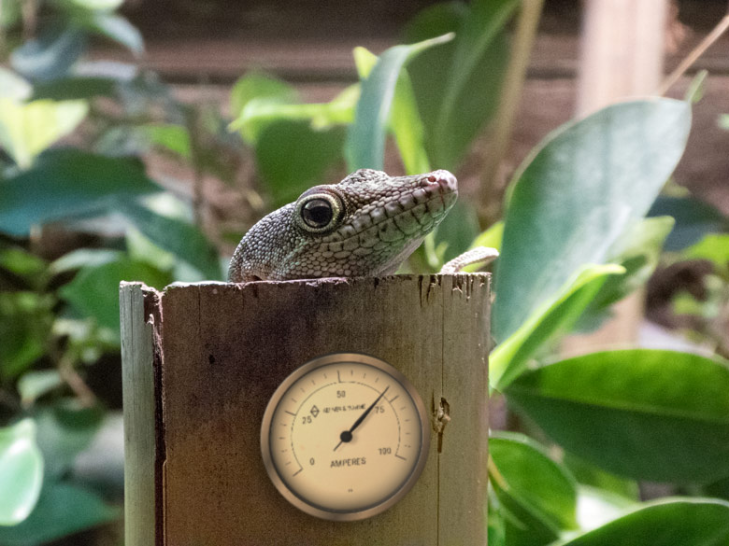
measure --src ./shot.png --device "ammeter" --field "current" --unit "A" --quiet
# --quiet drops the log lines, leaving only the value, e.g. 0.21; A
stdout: 70; A
